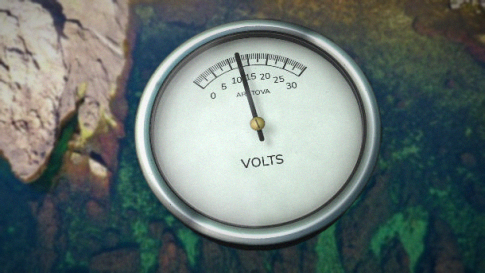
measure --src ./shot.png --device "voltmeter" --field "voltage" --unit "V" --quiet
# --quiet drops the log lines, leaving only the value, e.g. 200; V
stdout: 12.5; V
